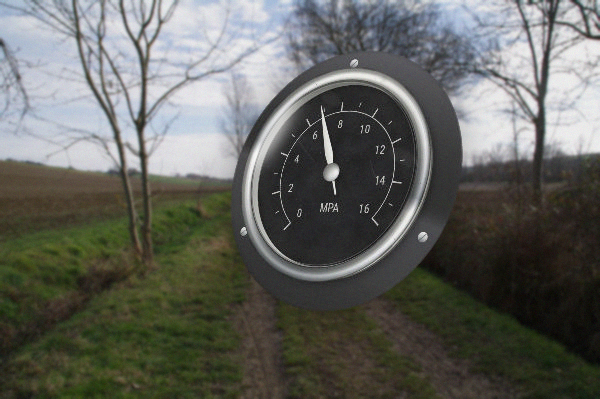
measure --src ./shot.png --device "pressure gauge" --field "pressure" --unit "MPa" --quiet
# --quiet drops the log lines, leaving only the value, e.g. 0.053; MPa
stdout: 7; MPa
